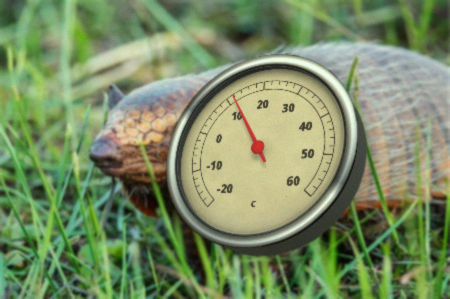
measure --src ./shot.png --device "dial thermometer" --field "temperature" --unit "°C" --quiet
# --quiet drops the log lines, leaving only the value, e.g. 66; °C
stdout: 12; °C
